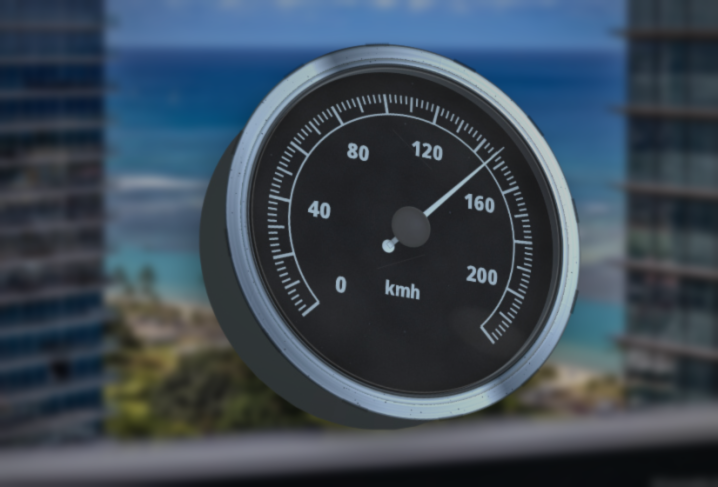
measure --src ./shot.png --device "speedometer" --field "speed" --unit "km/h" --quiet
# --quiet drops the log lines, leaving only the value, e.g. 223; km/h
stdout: 146; km/h
